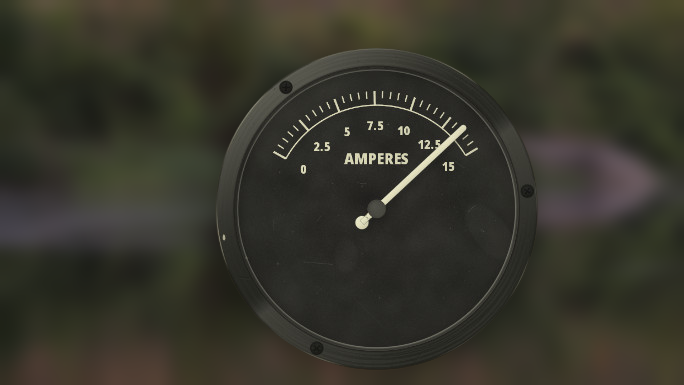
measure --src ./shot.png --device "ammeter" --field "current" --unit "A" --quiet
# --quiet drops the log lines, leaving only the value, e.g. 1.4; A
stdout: 13.5; A
